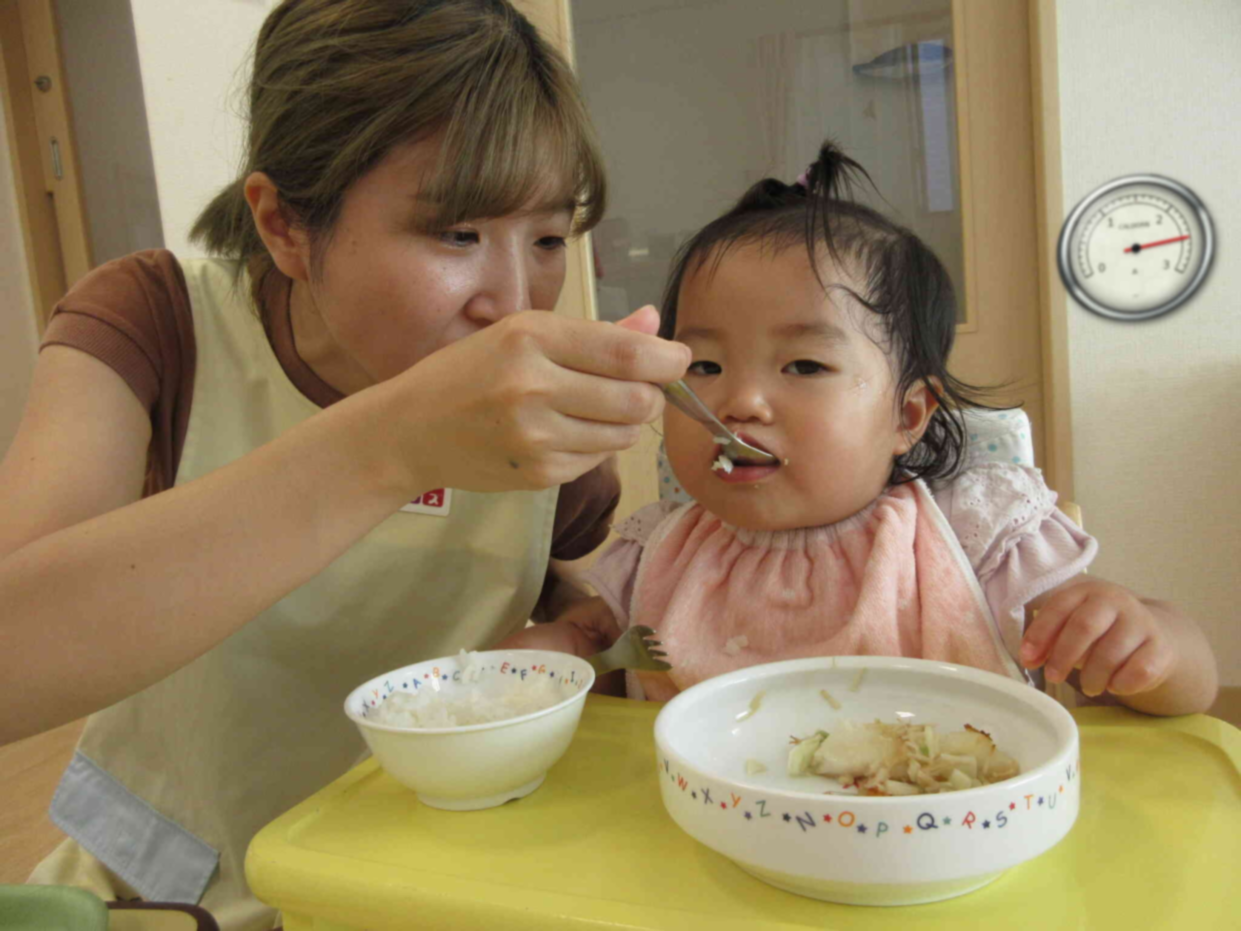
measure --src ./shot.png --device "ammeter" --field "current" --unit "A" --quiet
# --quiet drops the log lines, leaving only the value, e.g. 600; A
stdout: 2.5; A
